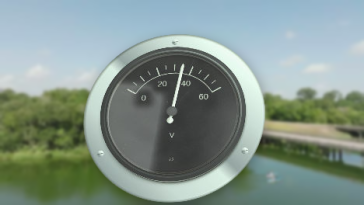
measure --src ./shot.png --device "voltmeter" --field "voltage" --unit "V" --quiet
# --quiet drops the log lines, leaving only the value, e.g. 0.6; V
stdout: 35; V
